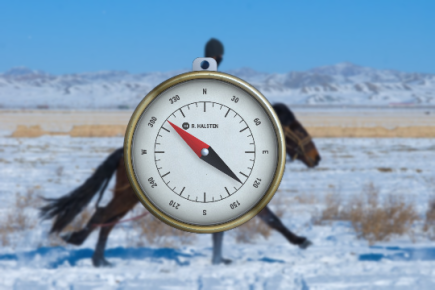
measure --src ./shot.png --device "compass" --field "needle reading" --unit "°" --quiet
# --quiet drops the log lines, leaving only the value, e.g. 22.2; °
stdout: 310; °
